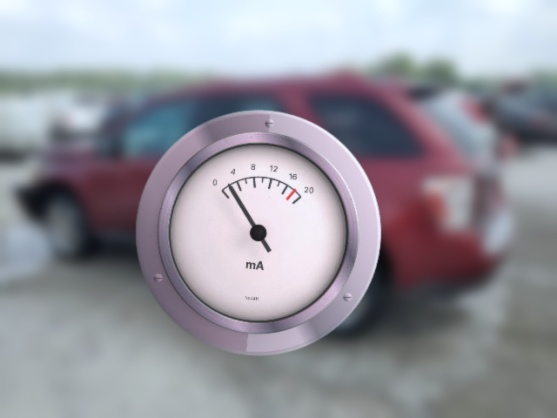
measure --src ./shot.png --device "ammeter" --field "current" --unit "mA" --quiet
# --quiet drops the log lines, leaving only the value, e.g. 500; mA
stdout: 2; mA
